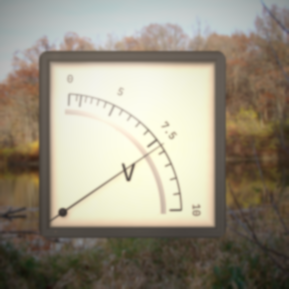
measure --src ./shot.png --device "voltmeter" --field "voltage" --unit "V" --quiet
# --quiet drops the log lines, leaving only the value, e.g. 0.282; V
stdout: 7.75; V
